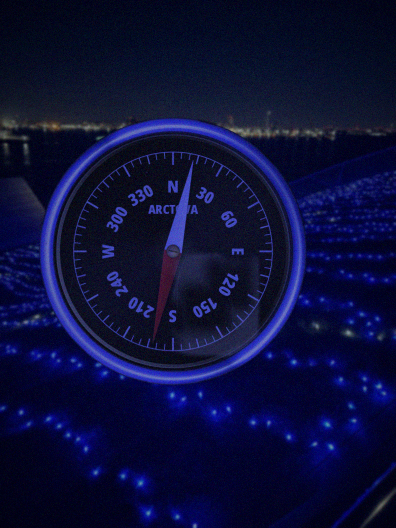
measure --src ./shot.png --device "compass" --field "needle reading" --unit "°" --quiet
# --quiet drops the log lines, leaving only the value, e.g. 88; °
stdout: 192.5; °
